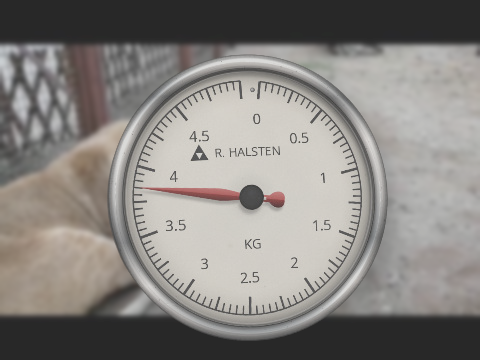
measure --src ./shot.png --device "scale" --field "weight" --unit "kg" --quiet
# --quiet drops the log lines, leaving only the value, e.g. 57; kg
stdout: 3.85; kg
